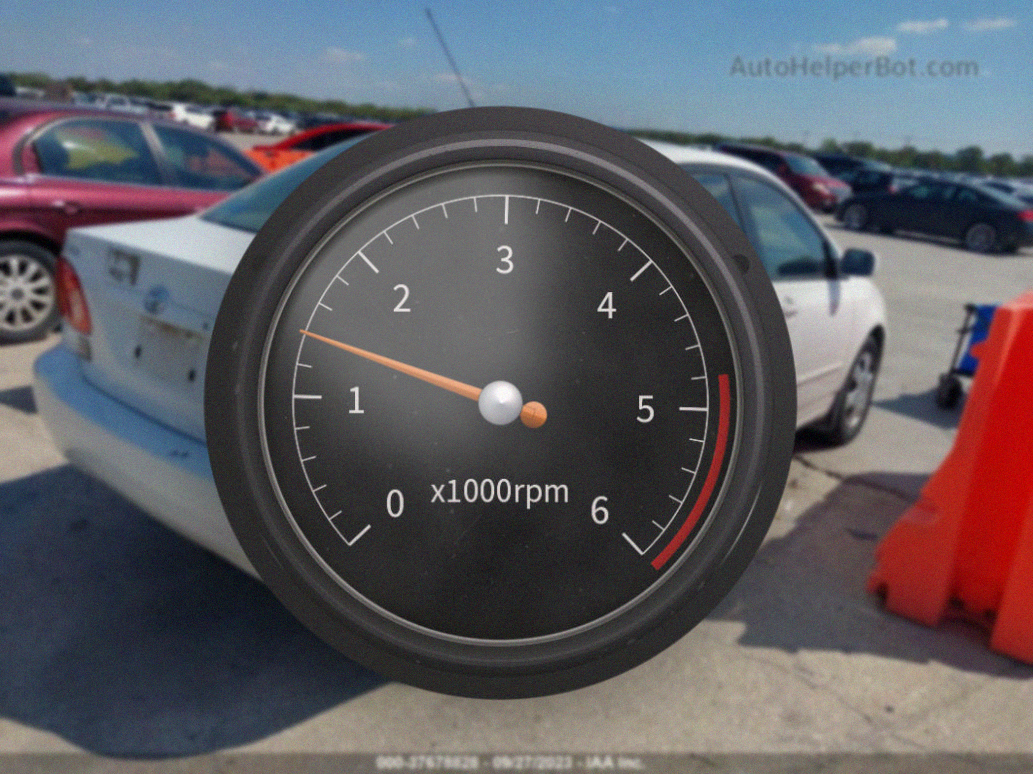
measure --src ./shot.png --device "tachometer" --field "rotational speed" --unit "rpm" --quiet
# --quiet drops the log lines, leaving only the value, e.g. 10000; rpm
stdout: 1400; rpm
